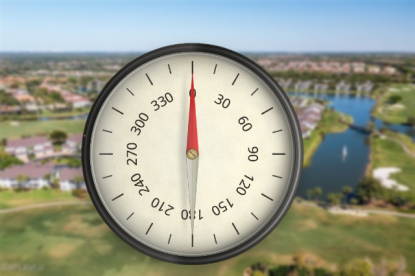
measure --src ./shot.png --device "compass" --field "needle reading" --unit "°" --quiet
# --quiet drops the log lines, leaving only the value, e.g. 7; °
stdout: 0; °
